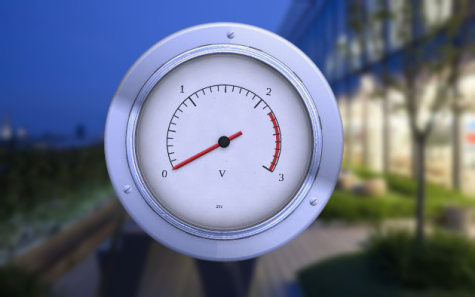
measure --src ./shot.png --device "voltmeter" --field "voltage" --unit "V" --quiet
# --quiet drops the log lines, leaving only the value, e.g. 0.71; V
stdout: 0; V
